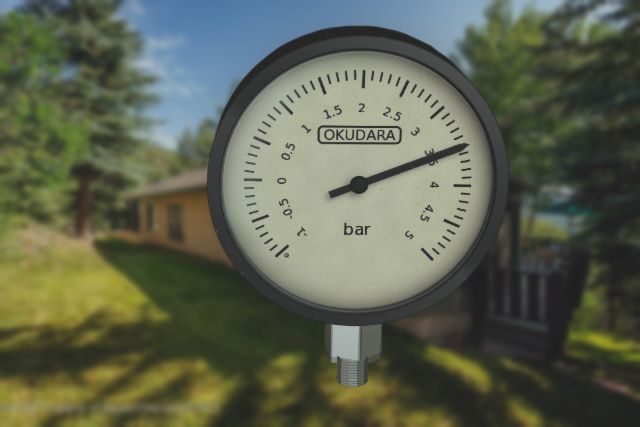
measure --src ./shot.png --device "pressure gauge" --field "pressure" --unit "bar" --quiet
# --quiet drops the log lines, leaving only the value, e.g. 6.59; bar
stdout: 3.5; bar
